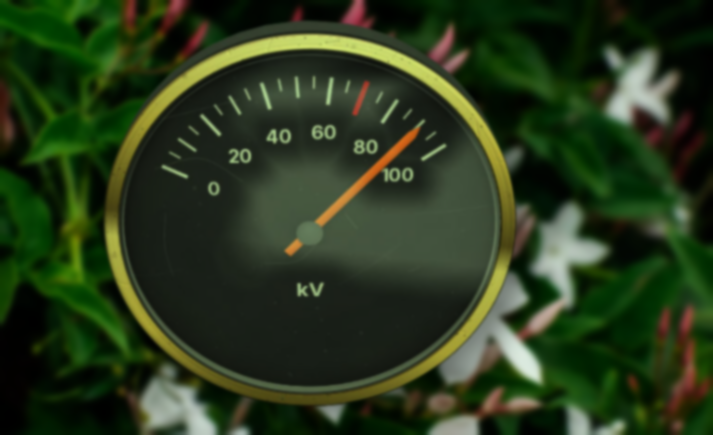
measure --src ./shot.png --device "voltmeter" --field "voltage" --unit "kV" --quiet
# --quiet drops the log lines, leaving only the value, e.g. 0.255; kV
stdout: 90; kV
